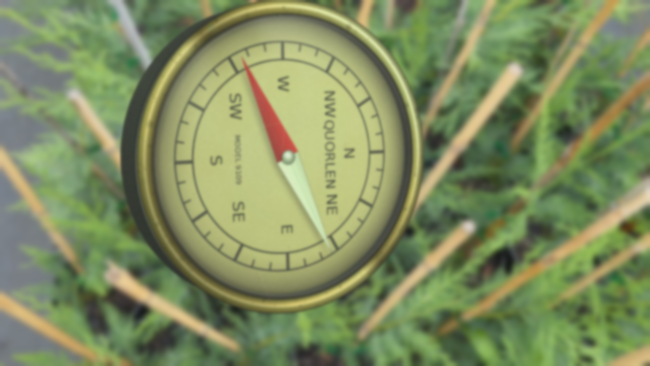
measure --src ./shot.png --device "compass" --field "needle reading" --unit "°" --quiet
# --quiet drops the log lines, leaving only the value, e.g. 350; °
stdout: 245; °
